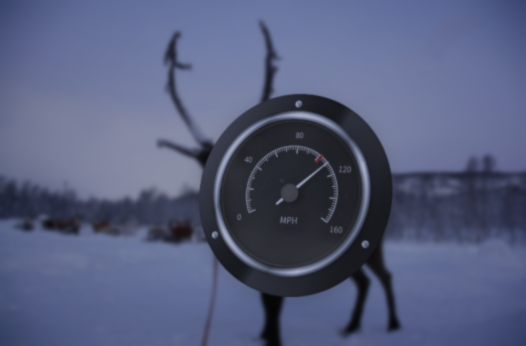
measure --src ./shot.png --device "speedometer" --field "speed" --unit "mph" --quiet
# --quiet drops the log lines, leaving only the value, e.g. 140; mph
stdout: 110; mph
